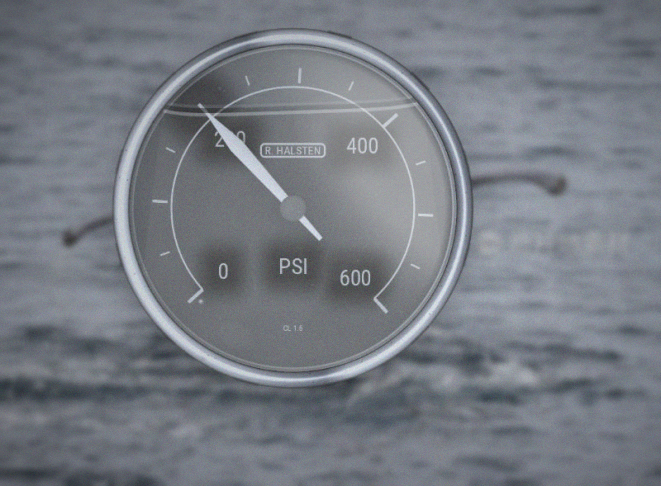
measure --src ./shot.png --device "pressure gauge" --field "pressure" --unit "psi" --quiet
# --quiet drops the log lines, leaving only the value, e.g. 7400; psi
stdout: 200; psi
